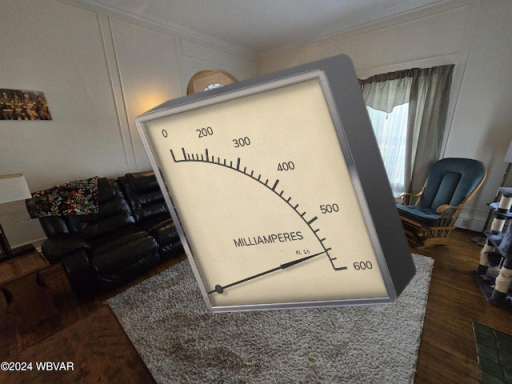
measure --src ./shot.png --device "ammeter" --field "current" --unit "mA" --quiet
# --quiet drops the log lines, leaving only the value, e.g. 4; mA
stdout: 560; mA
